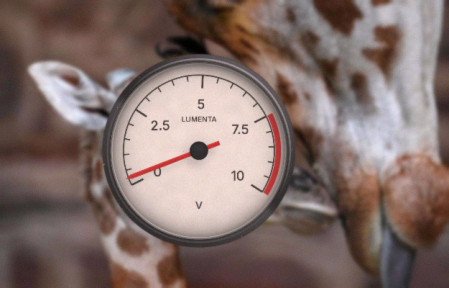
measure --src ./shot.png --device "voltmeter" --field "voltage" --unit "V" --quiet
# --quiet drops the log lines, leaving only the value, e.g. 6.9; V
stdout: 0.25; V
